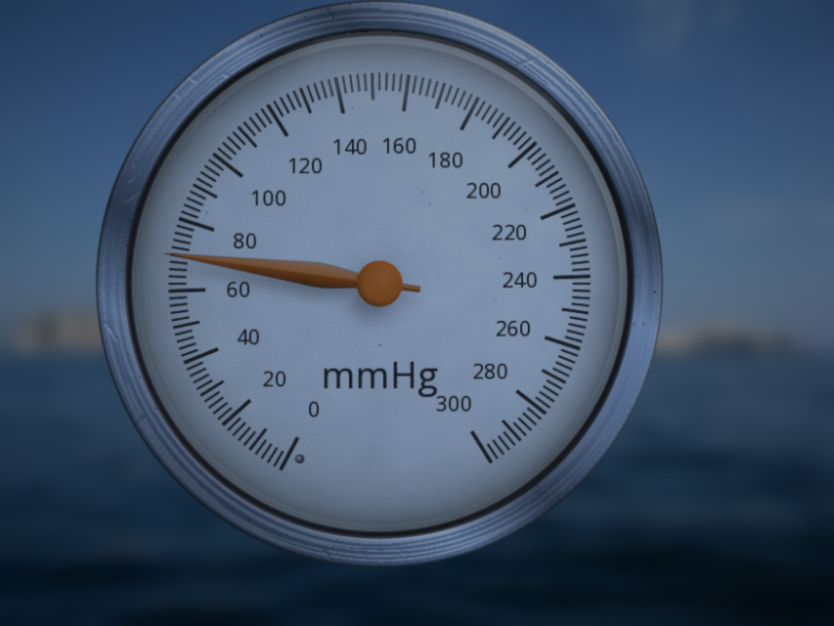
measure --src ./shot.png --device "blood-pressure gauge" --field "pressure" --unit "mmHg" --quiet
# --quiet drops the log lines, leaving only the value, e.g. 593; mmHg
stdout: 70; mmHg
